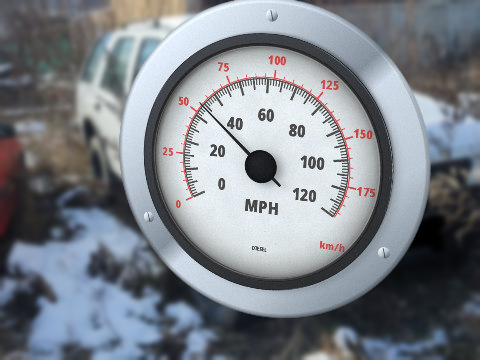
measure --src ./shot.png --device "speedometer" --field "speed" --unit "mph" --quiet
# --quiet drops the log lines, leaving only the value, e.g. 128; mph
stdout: 35; mph
